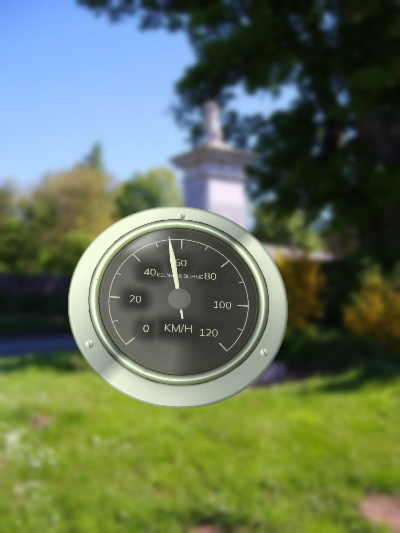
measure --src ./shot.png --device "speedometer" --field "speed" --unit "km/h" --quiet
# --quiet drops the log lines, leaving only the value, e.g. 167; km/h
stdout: 55; km/h
